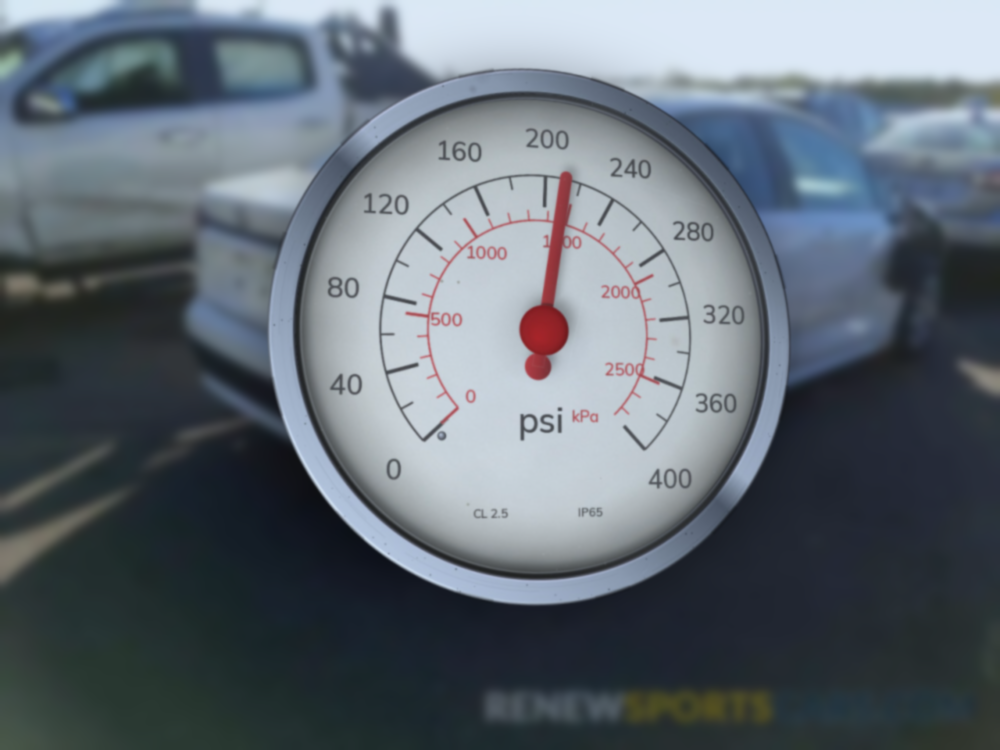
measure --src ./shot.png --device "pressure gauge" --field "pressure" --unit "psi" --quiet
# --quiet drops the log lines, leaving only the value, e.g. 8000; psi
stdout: 210; psi
